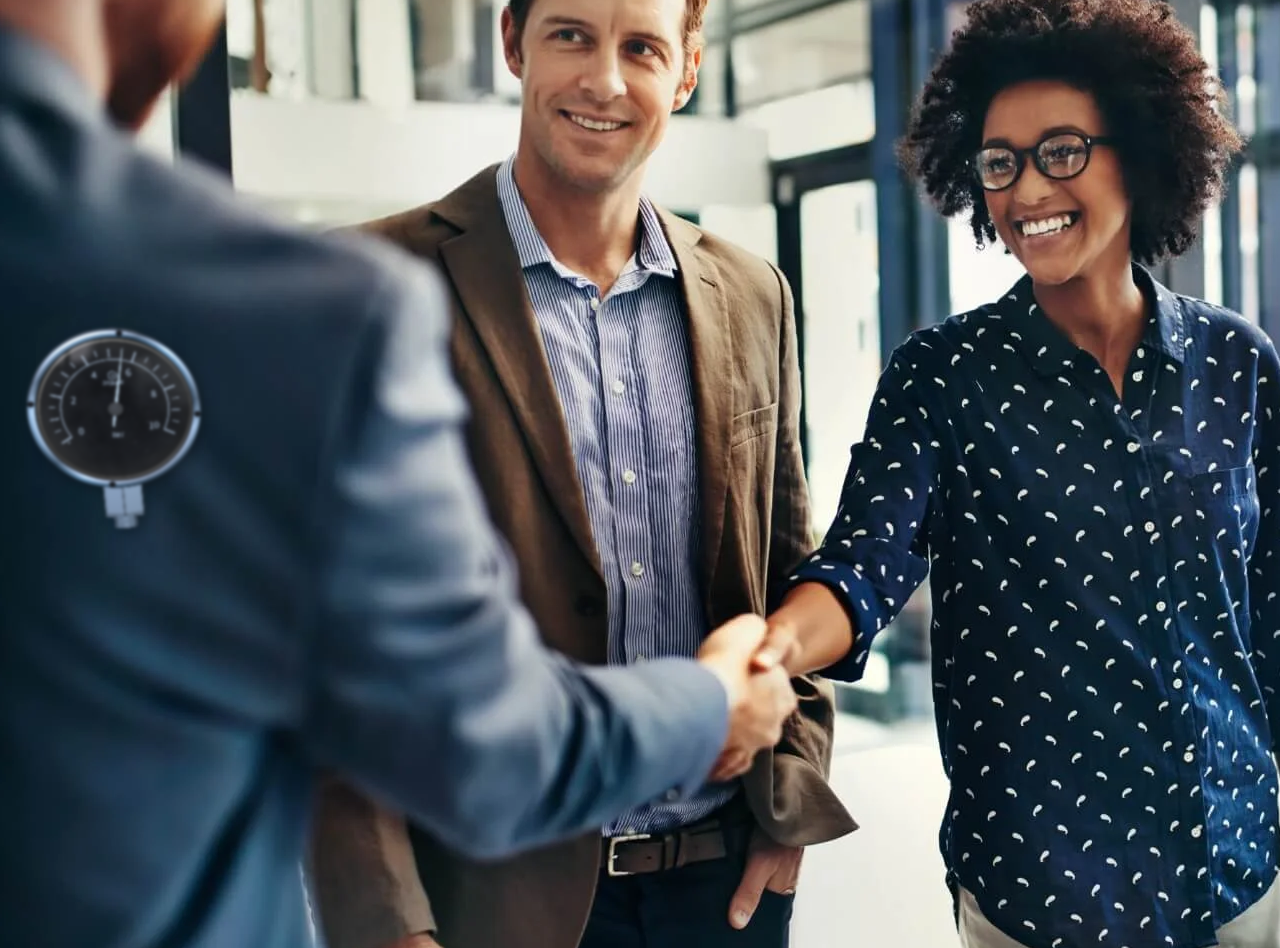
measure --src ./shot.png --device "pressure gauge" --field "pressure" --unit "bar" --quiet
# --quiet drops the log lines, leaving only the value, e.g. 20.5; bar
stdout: 5.5; bar
